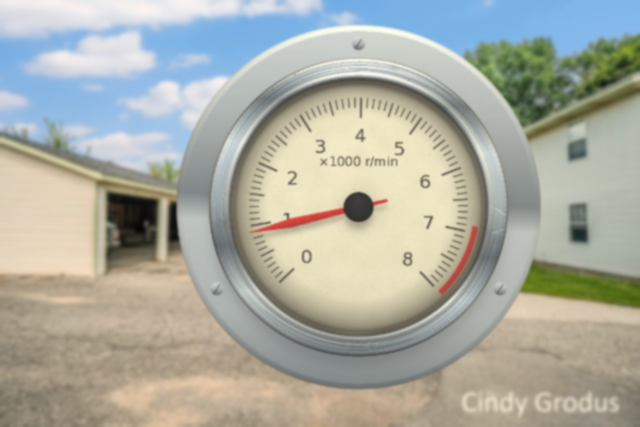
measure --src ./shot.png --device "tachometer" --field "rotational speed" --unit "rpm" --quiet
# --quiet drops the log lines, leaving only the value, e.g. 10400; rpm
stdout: 900; rpm
